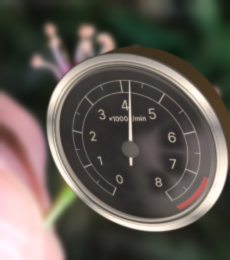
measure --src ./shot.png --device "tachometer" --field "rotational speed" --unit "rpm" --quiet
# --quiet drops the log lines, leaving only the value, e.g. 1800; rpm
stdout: 4250; rpm
